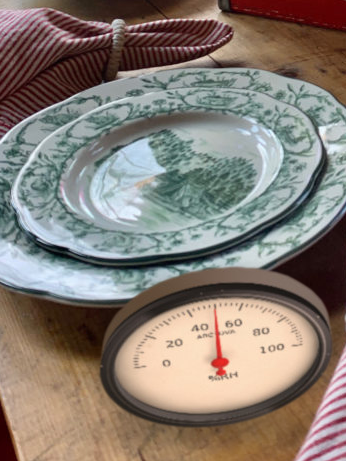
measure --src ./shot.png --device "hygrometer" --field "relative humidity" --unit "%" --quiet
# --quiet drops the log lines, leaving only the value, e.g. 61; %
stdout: 50; %
